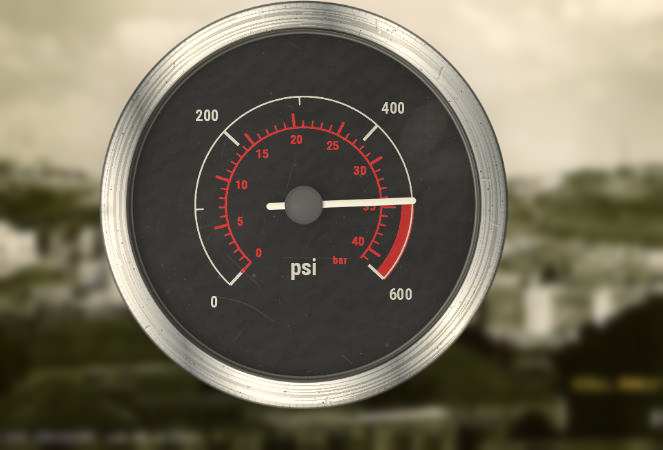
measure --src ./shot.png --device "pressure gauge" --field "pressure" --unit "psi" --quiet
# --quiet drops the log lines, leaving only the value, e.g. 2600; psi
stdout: 500; psi
